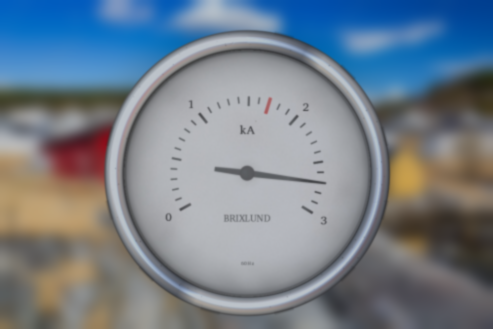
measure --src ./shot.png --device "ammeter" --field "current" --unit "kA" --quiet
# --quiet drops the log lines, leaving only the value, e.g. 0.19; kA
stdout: 2.7; kA
